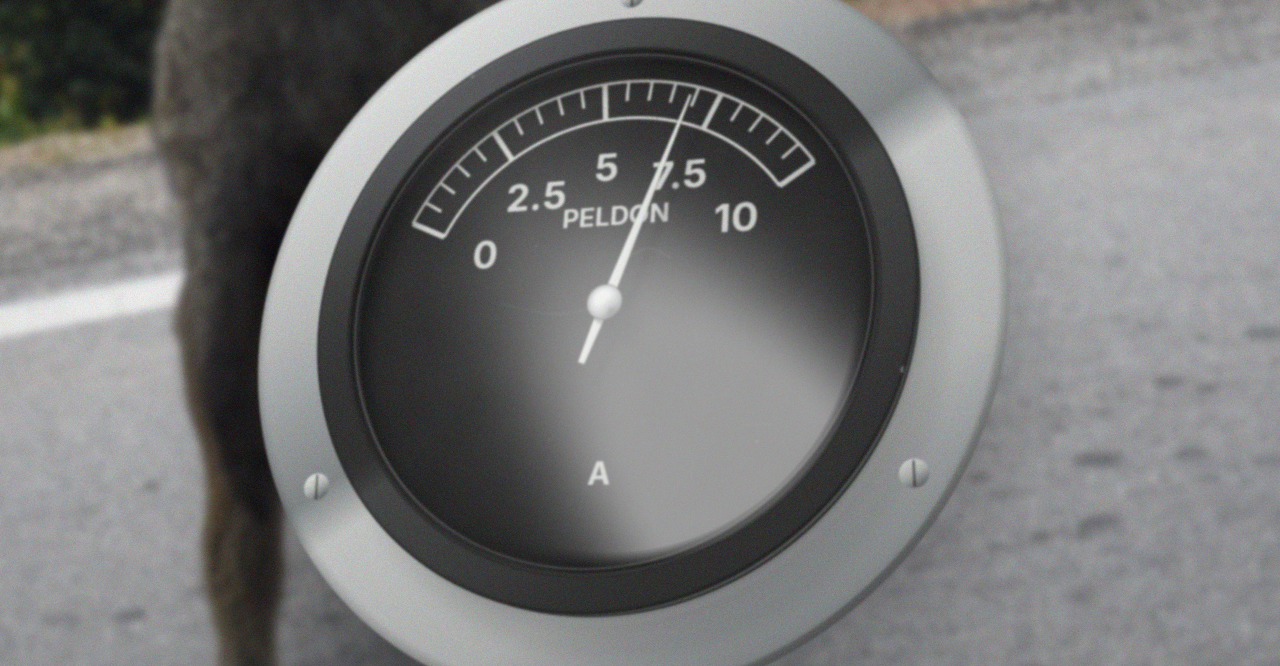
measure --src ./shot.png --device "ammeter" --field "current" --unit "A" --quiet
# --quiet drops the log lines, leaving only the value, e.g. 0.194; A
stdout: 7; A
